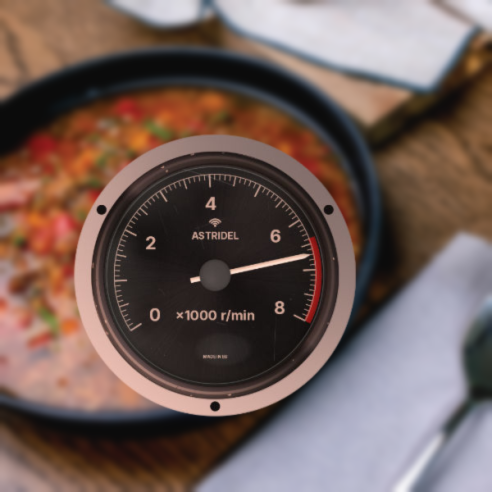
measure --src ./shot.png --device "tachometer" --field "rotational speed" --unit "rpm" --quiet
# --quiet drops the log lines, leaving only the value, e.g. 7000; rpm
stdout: 6700; rpm
